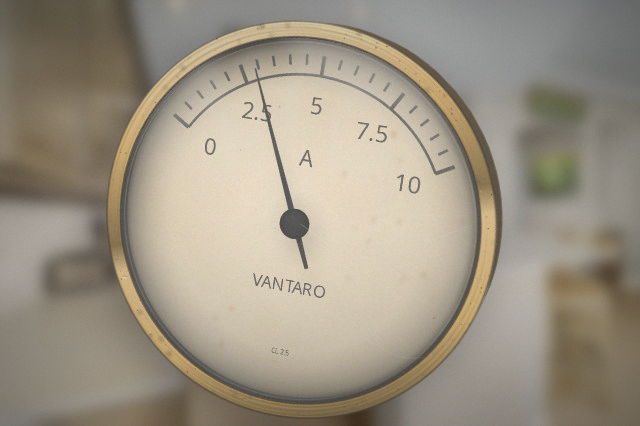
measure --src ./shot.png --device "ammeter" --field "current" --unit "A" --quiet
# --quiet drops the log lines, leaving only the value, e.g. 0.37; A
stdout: 3; A
